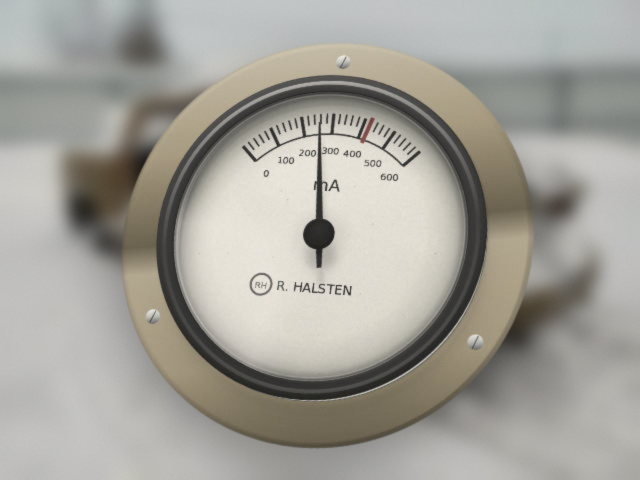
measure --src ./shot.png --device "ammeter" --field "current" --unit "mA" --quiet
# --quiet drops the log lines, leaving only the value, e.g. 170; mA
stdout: 260; mA
